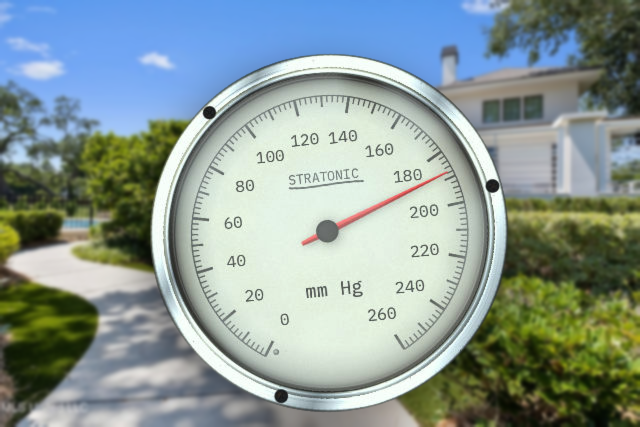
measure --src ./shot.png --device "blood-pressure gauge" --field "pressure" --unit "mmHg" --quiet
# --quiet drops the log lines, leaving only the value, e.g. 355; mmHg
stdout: 188; mmHg
